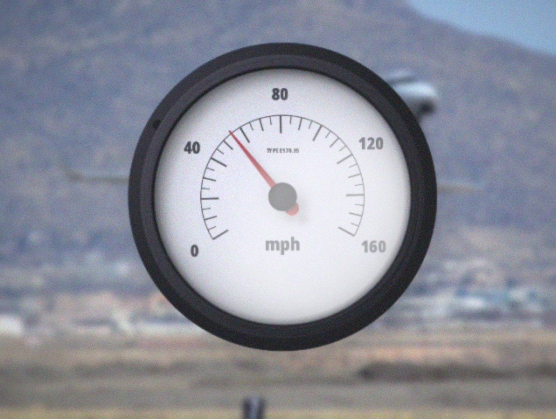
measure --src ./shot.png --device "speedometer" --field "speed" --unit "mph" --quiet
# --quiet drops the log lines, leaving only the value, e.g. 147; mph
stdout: 55; mph
